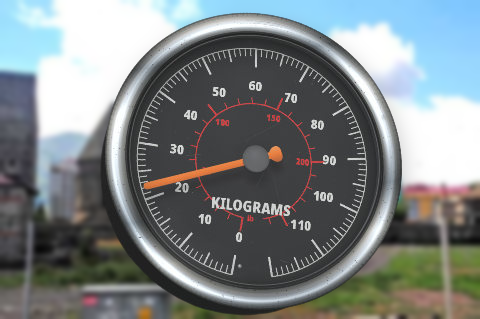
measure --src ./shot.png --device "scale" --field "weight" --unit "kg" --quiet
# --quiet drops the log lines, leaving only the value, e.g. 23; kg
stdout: 22; kg
